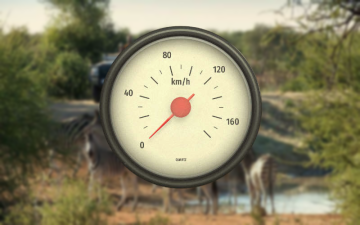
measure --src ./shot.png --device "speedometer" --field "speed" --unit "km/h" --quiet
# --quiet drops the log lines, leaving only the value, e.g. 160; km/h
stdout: 0; km/h
